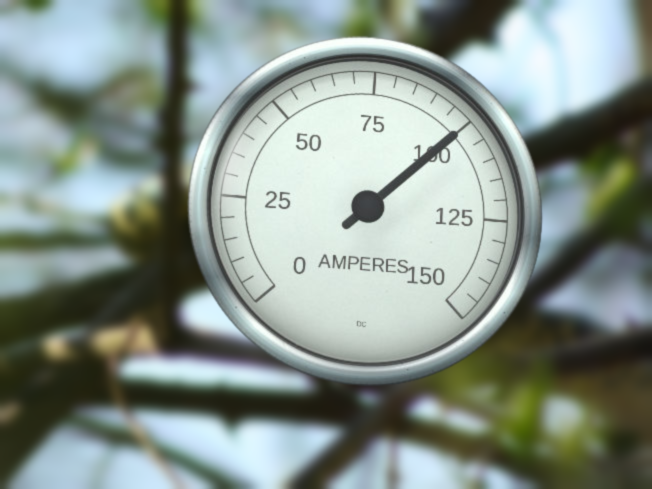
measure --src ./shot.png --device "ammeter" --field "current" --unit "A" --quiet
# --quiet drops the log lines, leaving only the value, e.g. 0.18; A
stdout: 100; A
